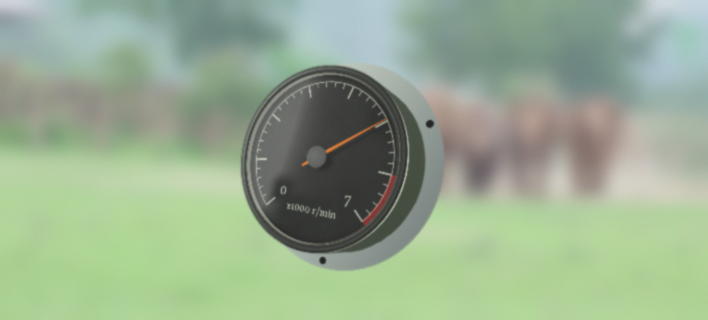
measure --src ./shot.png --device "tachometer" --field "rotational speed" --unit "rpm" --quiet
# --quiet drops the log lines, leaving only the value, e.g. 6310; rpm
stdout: 5000; rpm
